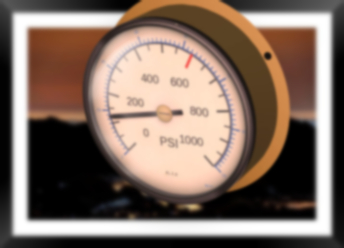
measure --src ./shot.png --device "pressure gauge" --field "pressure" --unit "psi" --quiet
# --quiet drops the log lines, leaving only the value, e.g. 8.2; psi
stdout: 125; psi
